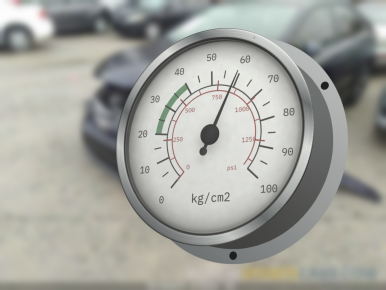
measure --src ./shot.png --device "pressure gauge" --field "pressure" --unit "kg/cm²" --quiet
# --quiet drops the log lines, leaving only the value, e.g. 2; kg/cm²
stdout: 60; kg/cm²
